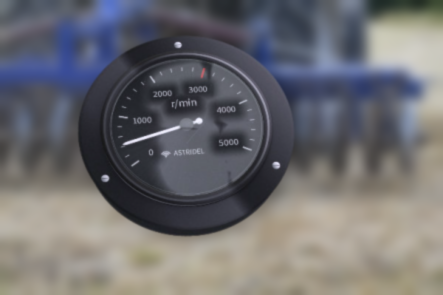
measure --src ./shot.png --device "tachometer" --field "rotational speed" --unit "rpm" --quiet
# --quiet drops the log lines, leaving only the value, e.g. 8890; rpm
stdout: 400; rpm
